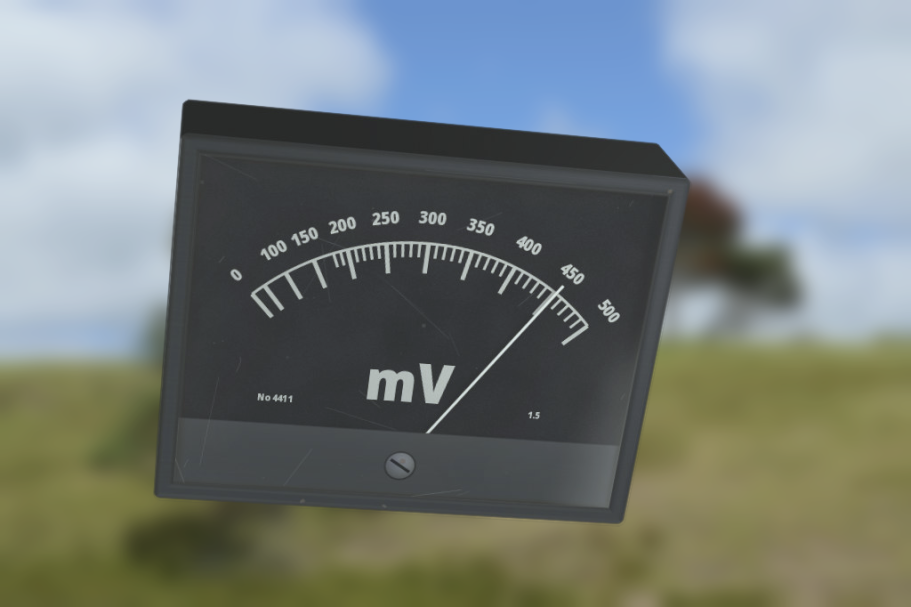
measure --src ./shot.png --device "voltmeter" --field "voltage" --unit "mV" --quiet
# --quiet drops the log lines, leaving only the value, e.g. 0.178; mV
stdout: 450; mV
